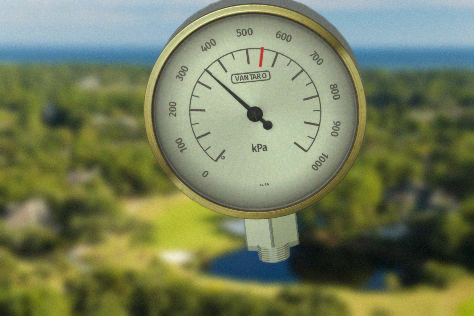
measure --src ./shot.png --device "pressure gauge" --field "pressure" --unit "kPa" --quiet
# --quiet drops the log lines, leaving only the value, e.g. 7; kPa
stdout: 350; kPa
